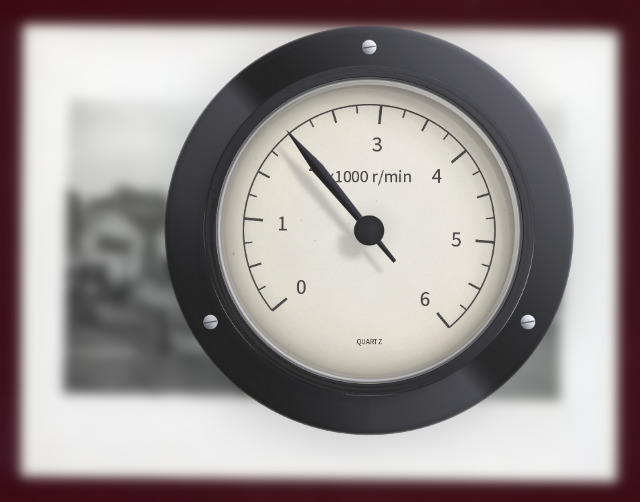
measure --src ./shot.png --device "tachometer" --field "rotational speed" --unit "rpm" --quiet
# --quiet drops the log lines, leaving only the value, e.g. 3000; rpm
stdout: 2000; rpm
